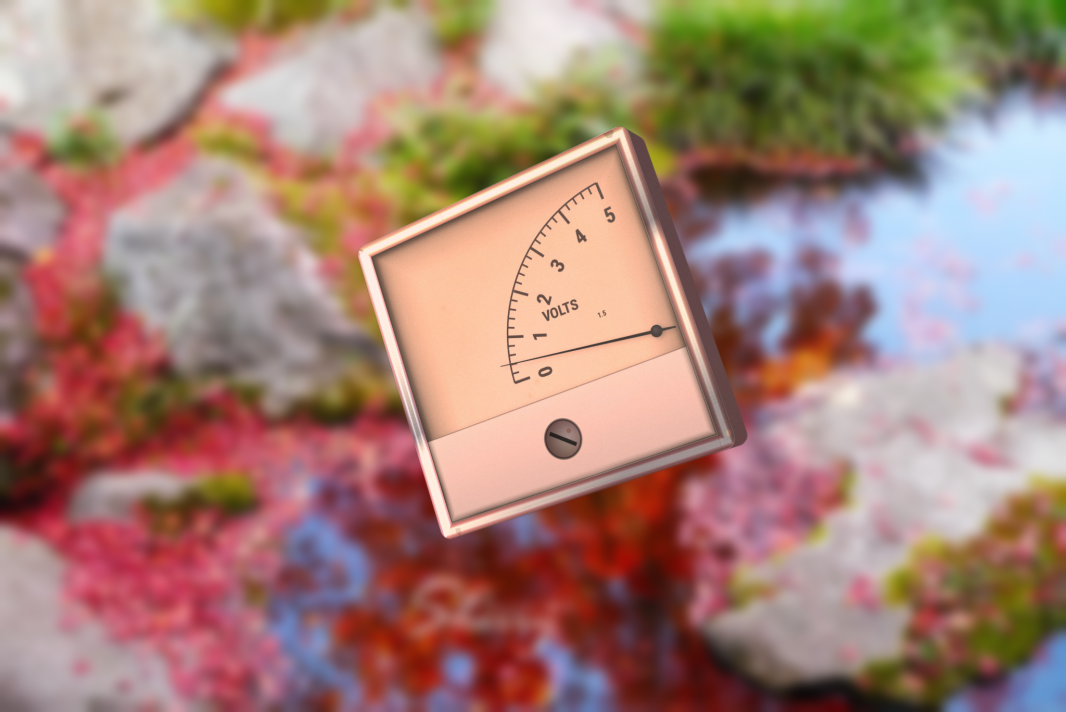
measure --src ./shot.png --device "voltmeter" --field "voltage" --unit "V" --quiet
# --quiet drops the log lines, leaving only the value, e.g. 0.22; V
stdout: 0.4; V
